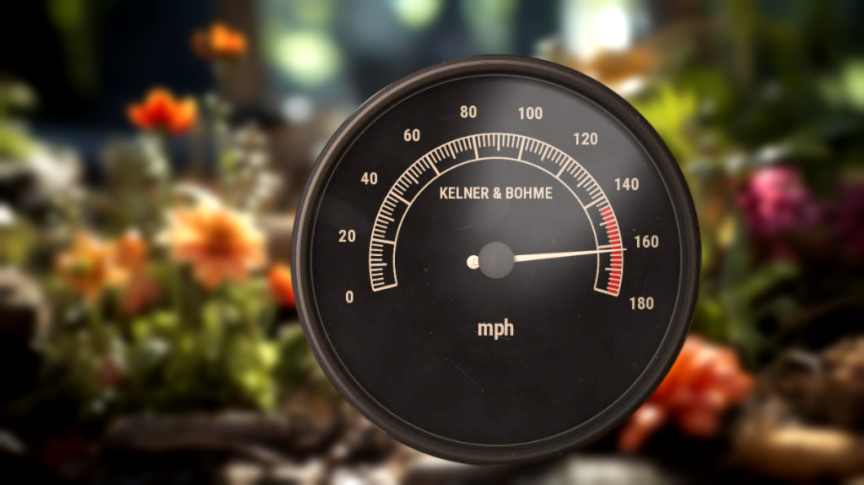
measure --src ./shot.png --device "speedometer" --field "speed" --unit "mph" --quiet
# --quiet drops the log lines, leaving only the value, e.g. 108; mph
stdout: 162; mph
